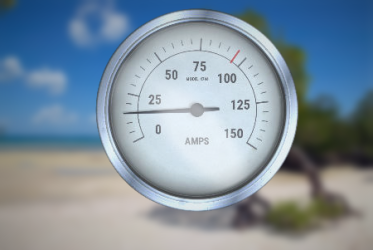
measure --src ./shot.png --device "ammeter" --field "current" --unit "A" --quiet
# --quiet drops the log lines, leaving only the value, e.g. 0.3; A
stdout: 15; A
